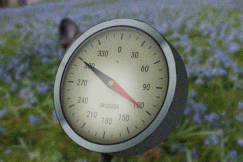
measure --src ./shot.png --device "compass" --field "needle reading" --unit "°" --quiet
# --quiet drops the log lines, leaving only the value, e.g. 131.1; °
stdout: 120; °
